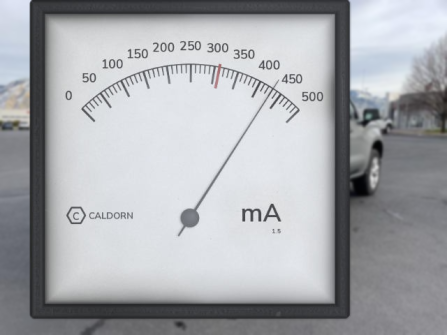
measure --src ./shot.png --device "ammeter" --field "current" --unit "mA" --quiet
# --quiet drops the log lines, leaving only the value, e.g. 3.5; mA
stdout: 430; mA
